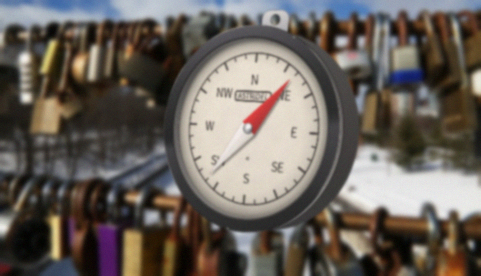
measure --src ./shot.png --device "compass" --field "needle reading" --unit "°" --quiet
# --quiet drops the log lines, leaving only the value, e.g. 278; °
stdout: 40; °
